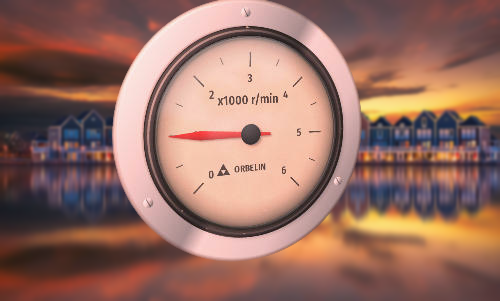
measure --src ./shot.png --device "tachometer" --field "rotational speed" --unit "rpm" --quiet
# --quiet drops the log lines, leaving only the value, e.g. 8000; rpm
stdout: 1000; rpm
